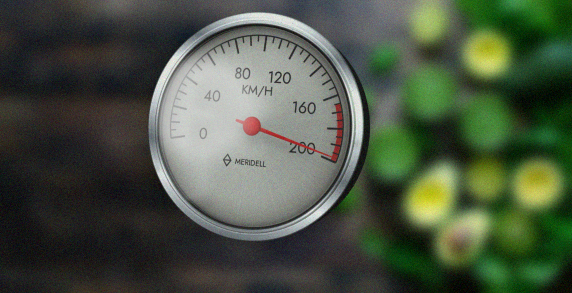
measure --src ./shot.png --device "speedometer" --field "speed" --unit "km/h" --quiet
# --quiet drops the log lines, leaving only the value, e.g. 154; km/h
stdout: 197.5; km/h
